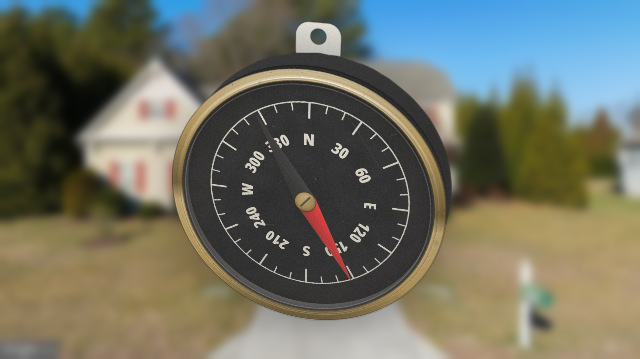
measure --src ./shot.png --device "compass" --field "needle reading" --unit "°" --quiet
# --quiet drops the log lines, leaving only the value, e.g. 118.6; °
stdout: 150; °
